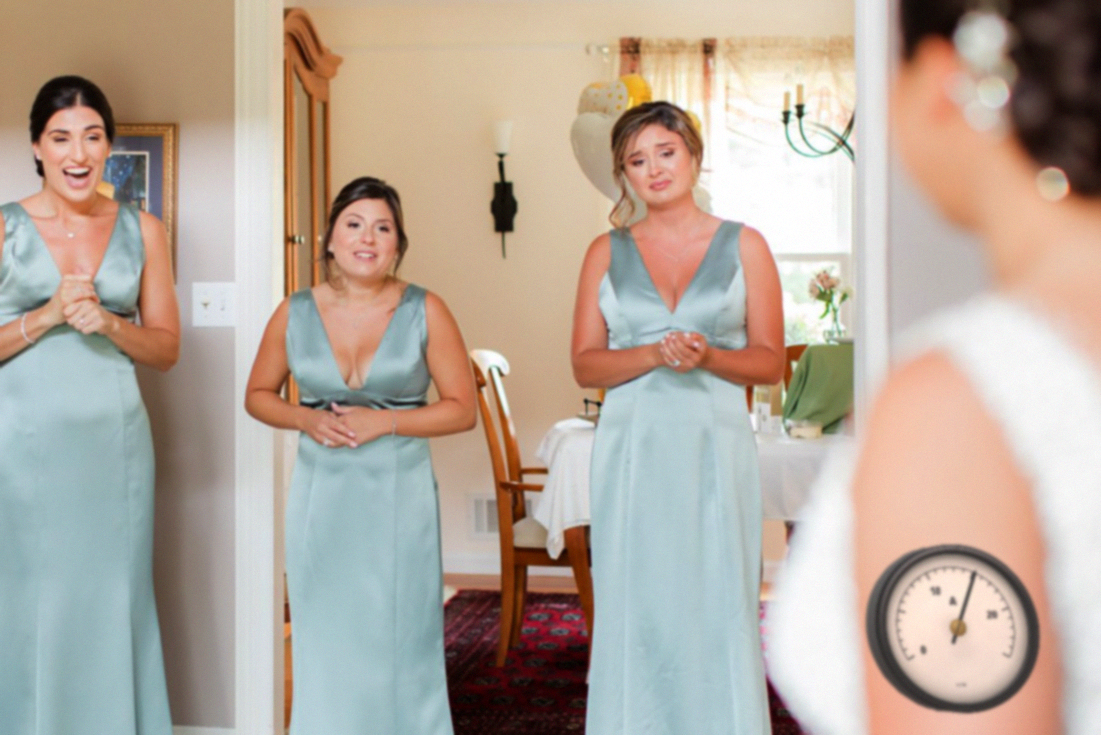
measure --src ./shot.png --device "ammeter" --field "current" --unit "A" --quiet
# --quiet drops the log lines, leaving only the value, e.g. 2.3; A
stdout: 15; A
